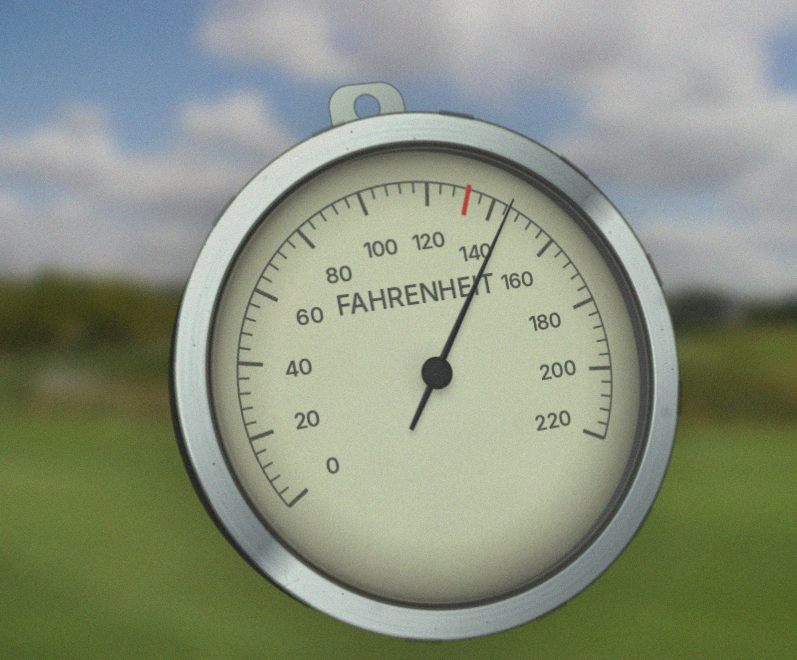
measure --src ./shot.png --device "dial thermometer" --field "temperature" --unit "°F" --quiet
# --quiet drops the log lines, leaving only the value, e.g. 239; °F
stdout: 144; °F
